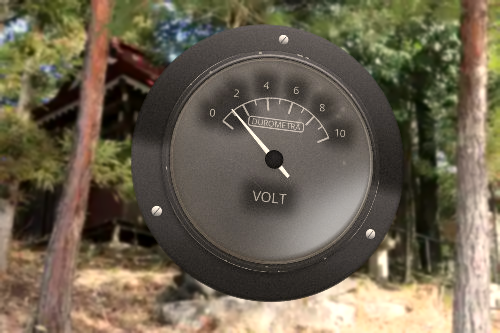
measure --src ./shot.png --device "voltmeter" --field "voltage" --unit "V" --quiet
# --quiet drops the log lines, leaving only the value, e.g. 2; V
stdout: 1; V
